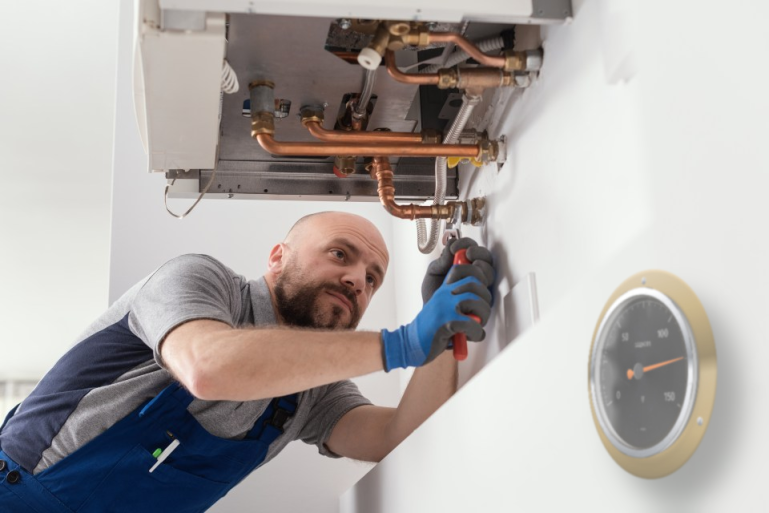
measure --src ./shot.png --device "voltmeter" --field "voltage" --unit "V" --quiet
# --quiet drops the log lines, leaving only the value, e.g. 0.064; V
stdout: 125; V
